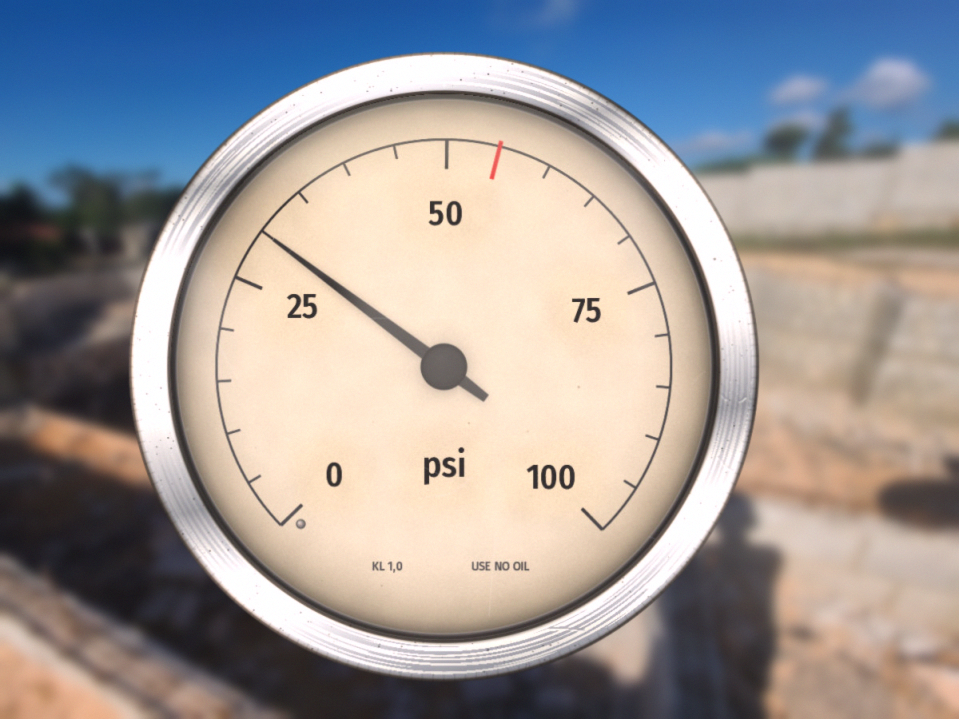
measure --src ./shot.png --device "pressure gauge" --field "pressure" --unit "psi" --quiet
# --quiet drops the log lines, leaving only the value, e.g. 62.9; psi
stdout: 30; psi
